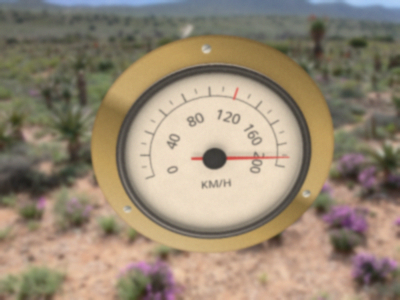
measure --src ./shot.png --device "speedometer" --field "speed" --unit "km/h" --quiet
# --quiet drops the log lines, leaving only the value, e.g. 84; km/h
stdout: 190; km/h
